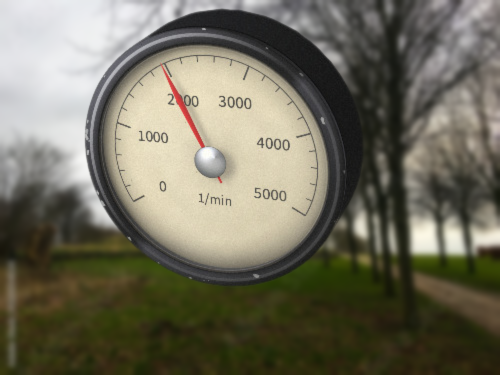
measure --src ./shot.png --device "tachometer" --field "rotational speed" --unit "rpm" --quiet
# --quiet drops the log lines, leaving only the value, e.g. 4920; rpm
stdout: 2000; rpm
